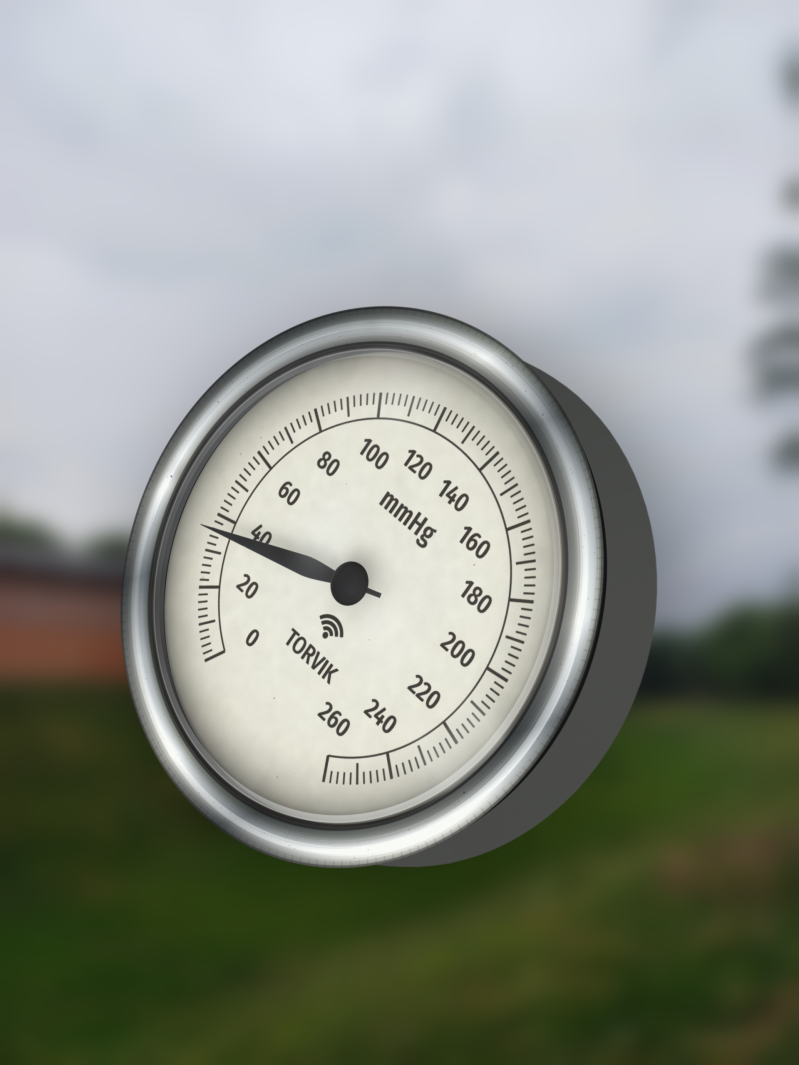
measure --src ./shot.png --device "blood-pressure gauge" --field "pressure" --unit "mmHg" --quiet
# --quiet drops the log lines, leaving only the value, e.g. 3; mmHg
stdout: 36; mmHg
